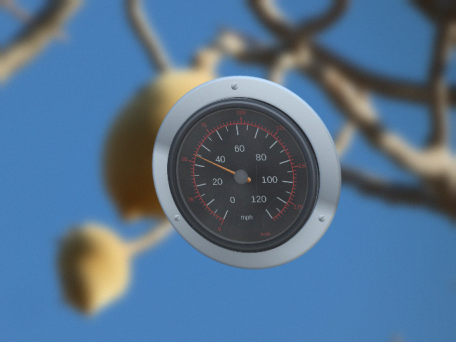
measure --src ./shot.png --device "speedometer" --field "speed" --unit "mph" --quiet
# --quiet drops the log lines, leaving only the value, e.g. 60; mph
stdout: 35; mph
